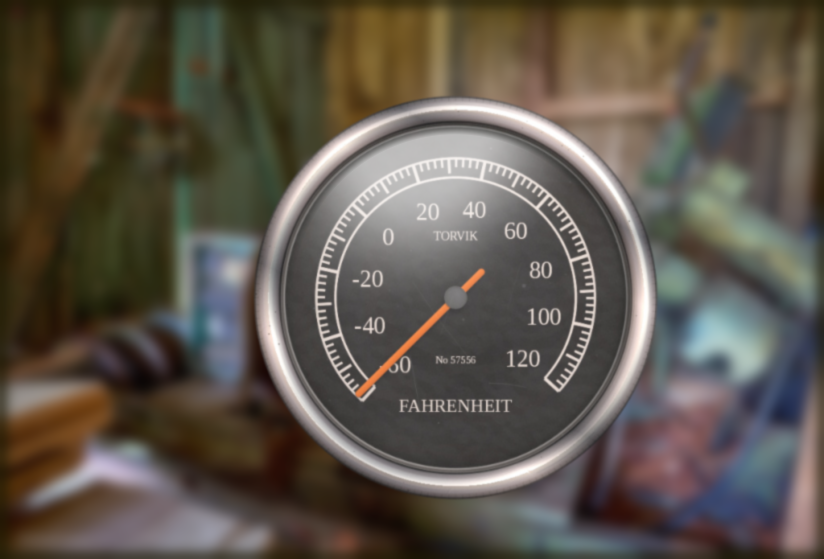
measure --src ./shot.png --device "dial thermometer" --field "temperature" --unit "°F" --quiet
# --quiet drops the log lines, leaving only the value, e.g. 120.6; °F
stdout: -58; °F
